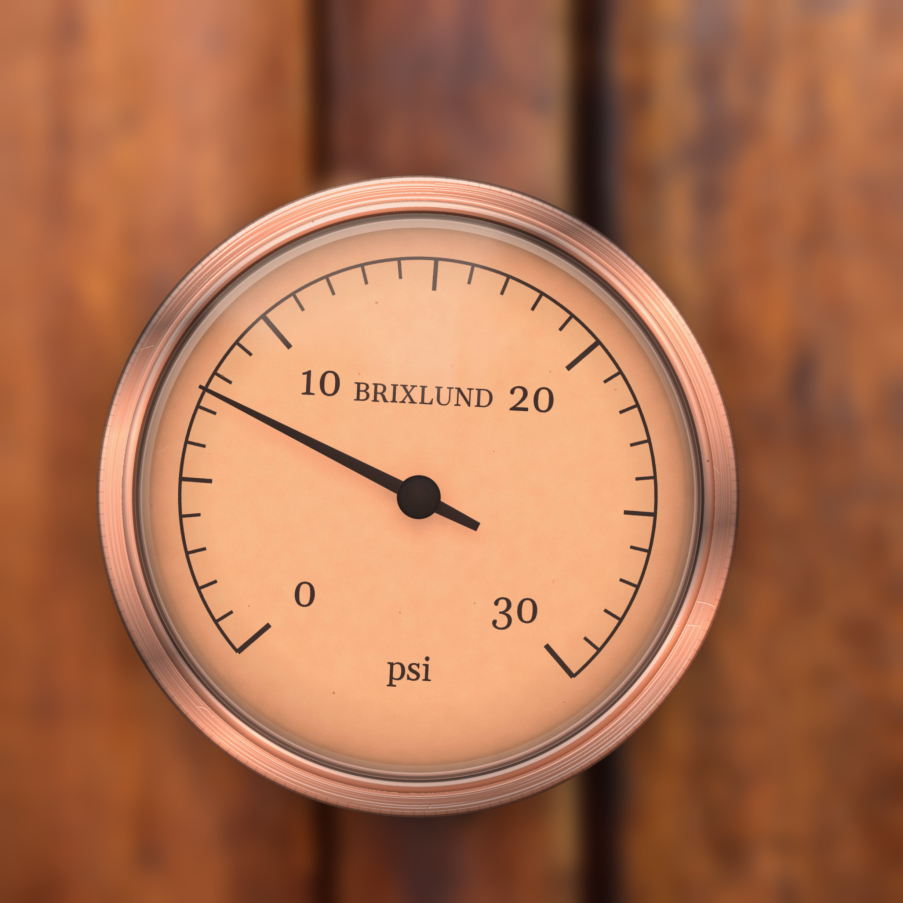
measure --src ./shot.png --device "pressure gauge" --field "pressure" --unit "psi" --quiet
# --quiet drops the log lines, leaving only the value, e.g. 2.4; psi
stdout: 7.5; psi
